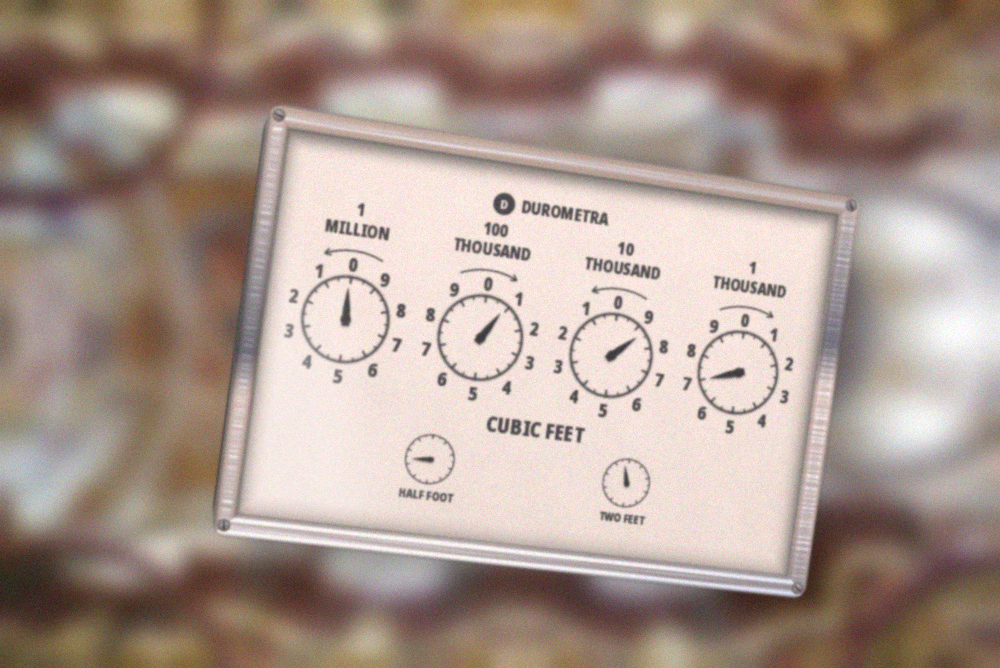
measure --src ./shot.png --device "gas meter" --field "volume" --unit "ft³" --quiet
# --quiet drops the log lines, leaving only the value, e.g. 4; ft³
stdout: 8700; ft³
